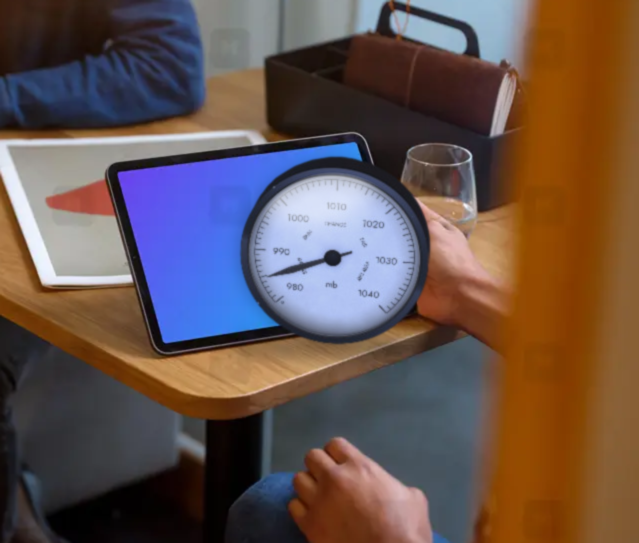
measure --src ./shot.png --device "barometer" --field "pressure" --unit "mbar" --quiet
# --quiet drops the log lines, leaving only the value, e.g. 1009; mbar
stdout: 985; mbar
